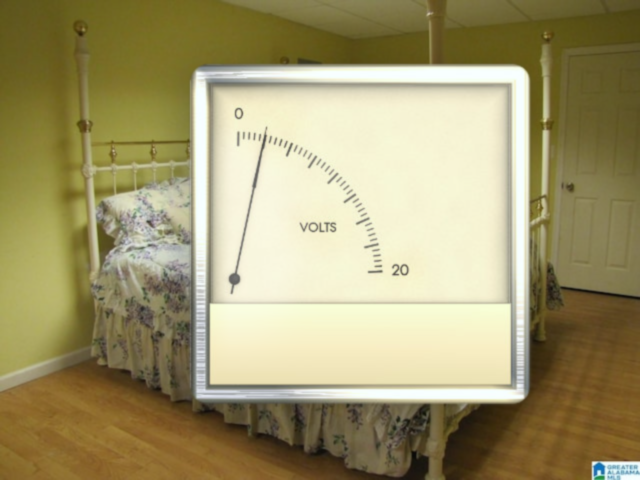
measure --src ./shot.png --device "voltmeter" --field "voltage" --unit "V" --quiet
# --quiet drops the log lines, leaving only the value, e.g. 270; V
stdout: 2.5; V
